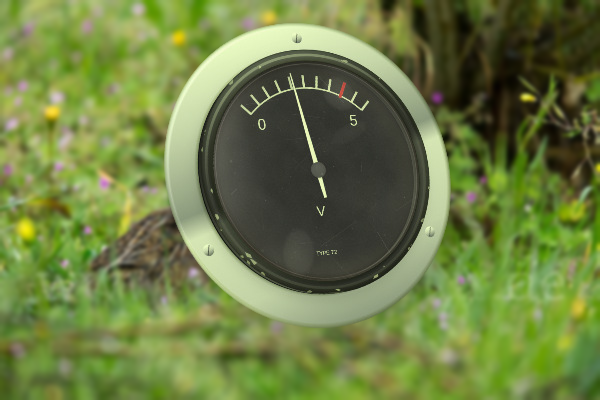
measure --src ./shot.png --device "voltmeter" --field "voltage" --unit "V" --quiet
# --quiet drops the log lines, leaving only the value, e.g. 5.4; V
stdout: 2; V
